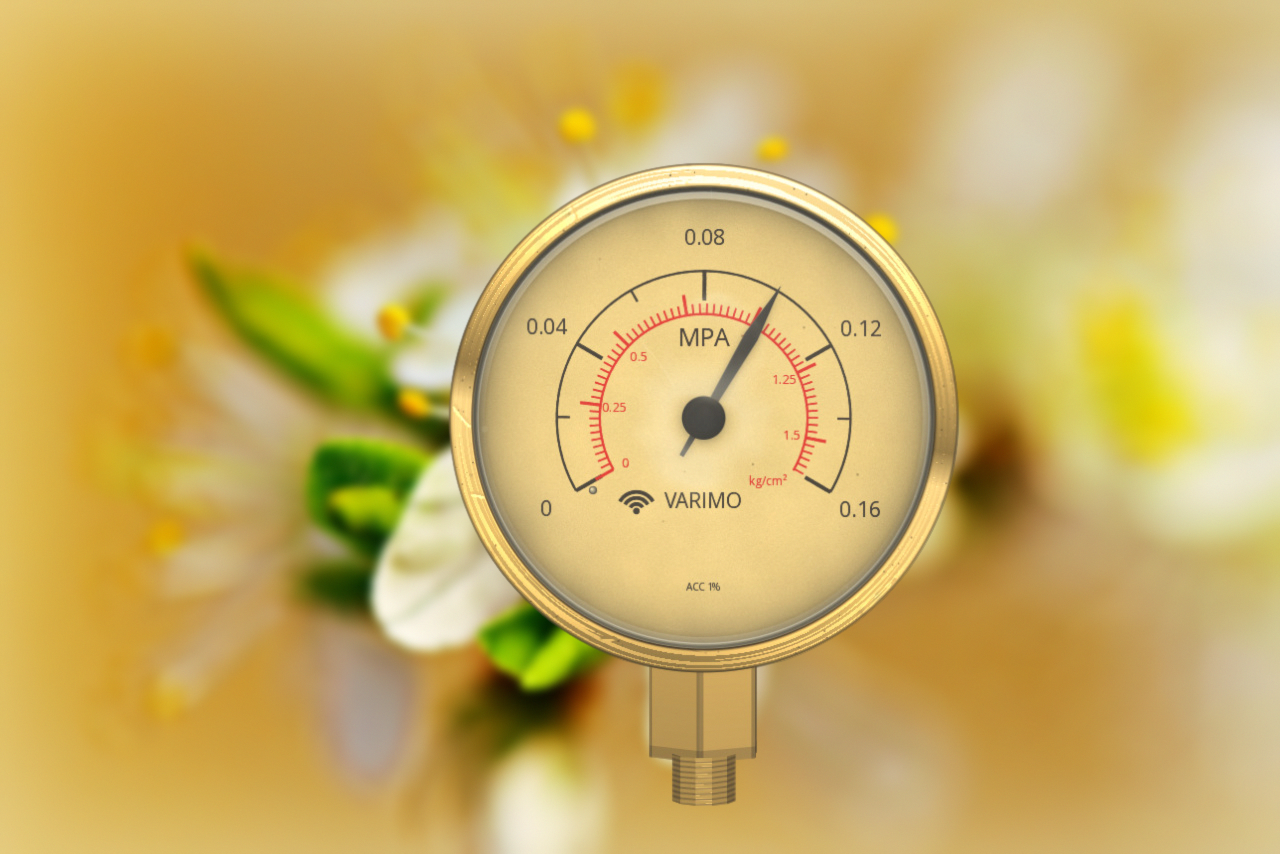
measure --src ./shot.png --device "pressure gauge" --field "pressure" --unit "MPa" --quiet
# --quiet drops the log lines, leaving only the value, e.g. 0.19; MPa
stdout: 0.1; MPa
